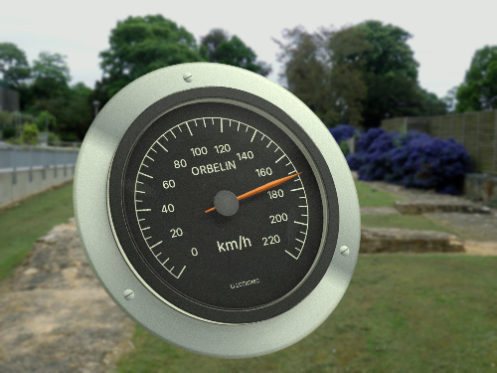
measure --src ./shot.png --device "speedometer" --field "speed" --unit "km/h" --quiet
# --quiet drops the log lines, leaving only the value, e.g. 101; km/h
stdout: 172.5; km/h
